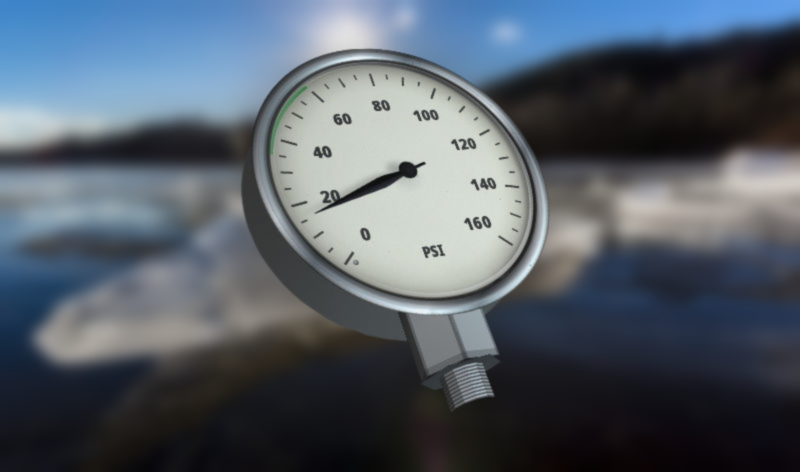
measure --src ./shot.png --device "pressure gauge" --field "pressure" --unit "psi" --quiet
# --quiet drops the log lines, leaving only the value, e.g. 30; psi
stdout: 15; psi
